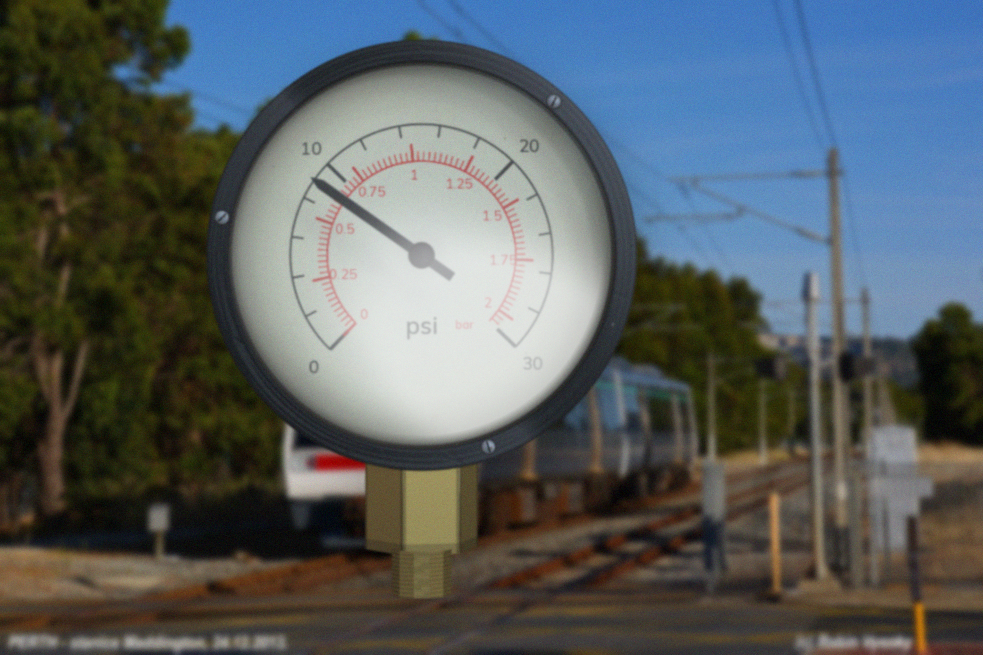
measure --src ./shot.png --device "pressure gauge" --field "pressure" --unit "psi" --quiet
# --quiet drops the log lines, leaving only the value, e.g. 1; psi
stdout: 9; psi
